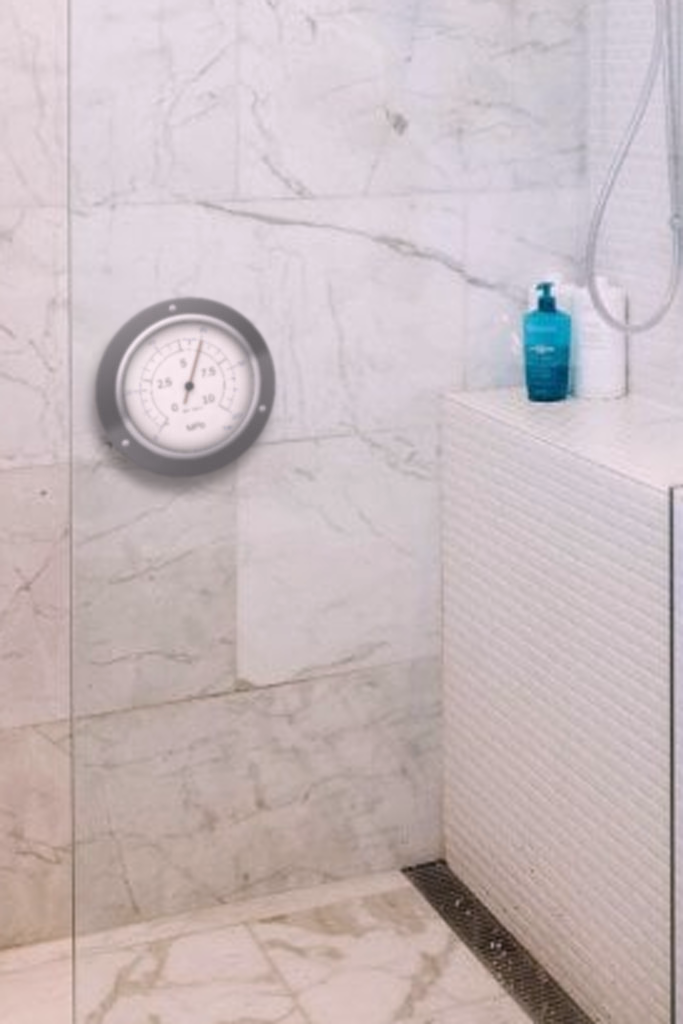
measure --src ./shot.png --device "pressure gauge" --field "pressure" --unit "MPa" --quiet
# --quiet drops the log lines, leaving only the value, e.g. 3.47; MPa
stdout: 6; MPa
